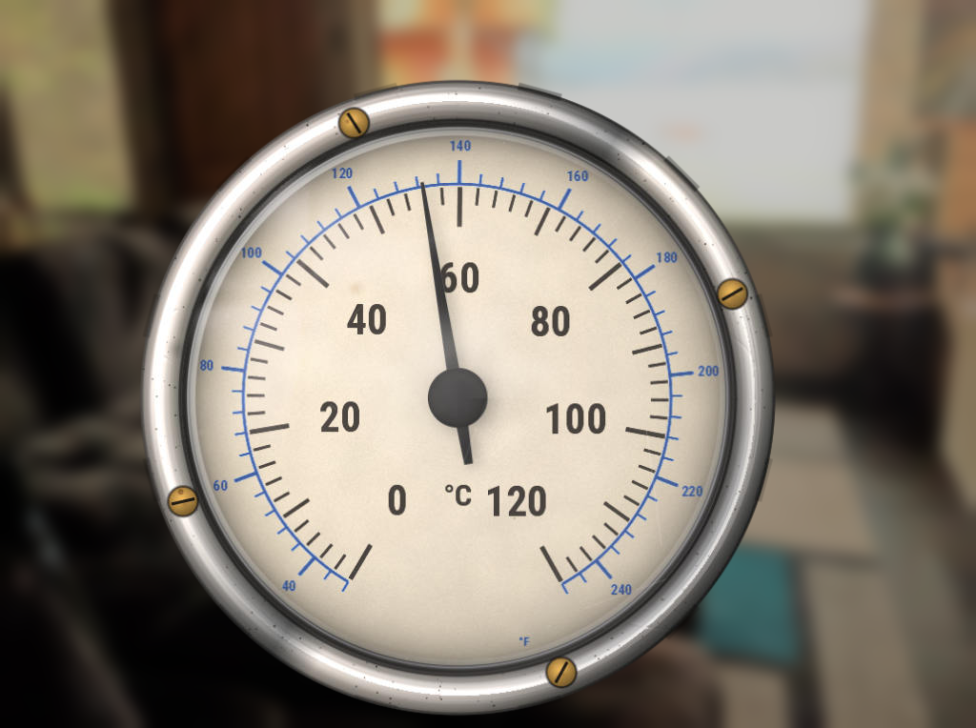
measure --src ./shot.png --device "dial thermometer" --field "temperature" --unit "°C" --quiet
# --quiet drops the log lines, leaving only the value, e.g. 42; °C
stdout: 56; °C
